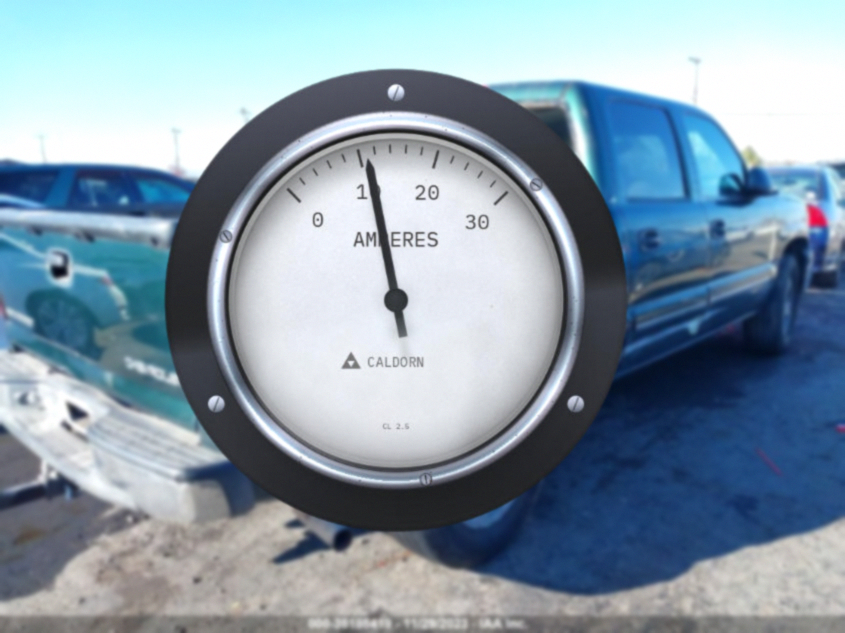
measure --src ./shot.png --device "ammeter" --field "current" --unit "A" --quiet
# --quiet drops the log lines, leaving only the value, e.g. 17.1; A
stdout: 11; A
